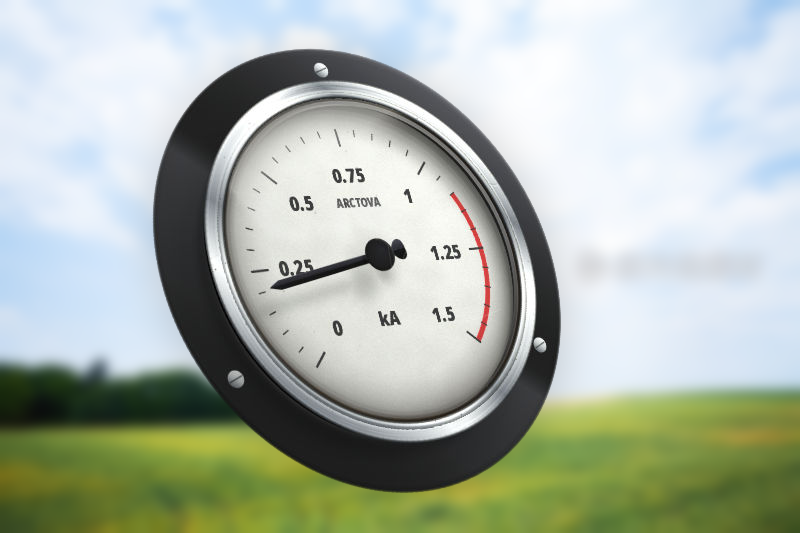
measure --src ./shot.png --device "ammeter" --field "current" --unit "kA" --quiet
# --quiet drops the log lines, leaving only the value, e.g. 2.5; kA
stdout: 0.2; kA
